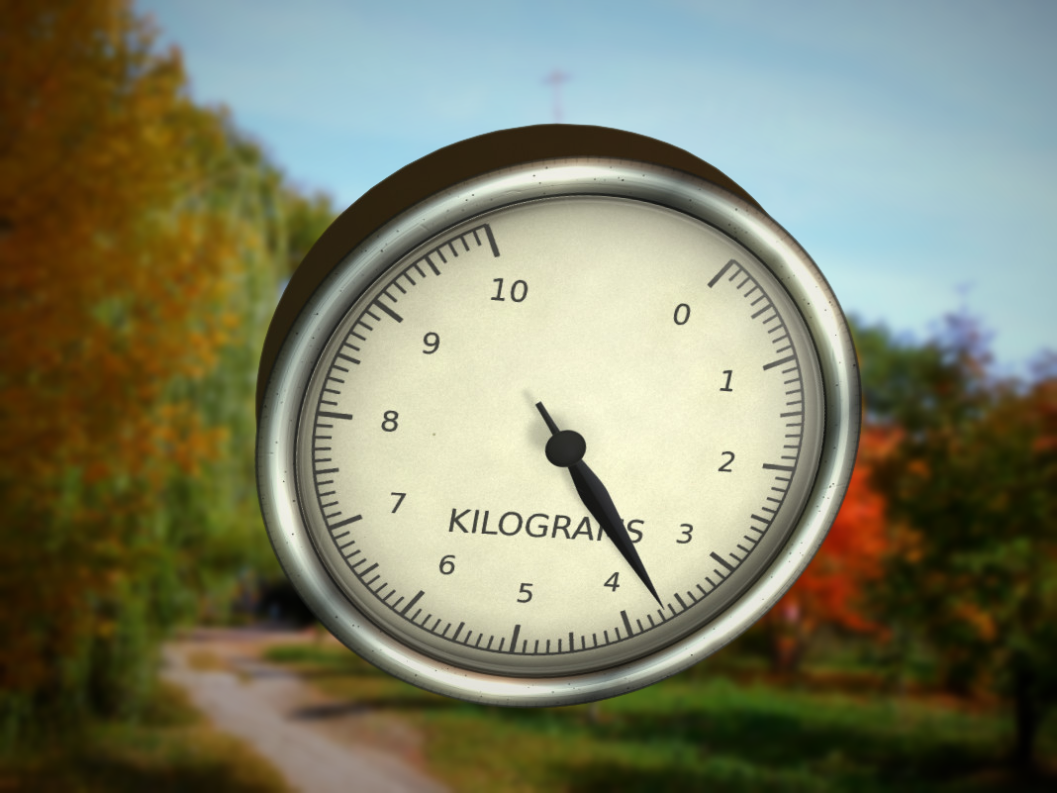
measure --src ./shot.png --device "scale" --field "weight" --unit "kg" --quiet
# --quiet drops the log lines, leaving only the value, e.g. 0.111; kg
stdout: 3.65; kg
